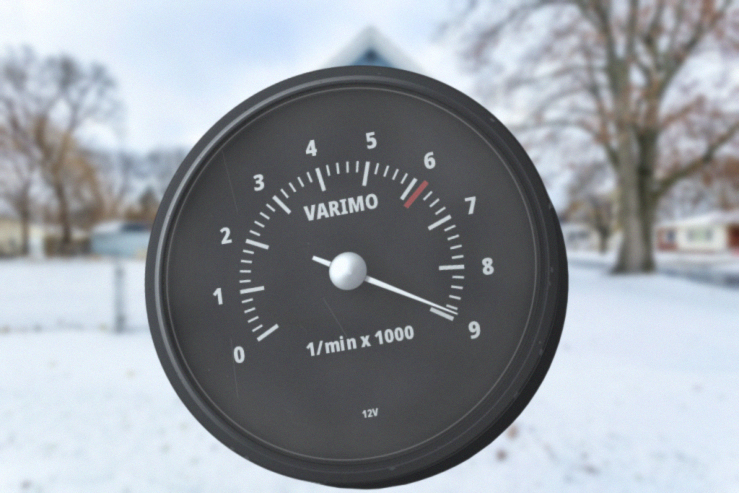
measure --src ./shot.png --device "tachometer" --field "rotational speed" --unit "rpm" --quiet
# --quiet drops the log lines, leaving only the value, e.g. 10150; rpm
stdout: 8900; rpm
